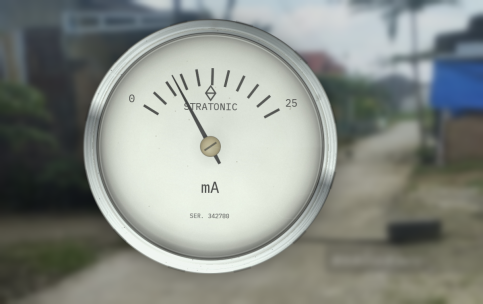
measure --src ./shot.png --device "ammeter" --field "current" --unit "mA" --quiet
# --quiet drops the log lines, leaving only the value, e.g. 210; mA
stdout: 6.25; mA
